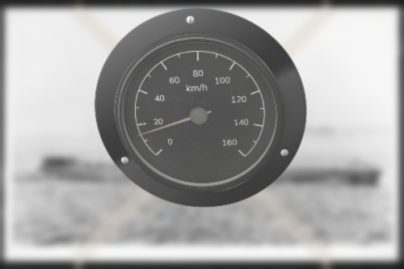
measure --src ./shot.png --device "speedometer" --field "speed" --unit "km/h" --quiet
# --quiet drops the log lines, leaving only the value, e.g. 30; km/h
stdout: 15; km/h
